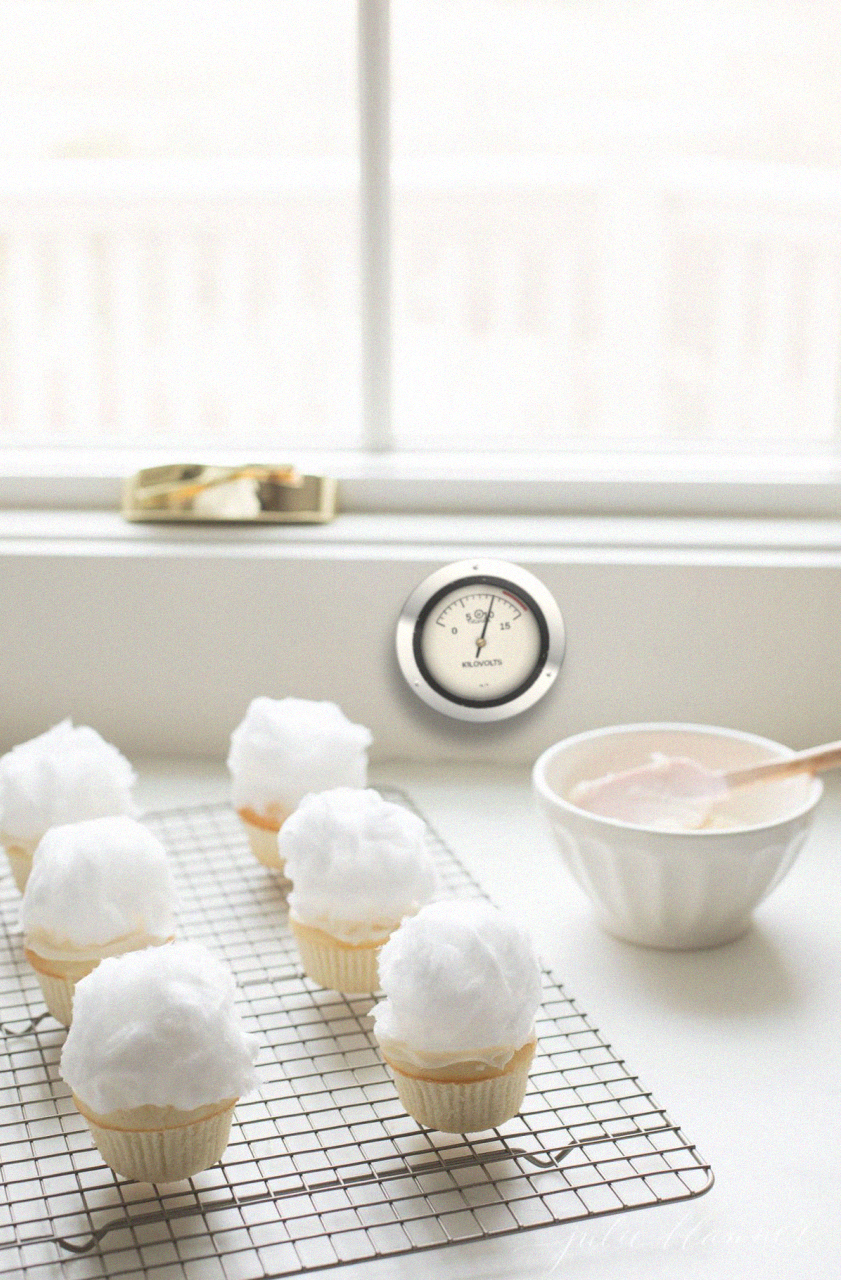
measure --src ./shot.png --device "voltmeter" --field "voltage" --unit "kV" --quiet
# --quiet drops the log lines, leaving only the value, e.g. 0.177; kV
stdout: 10; kV
